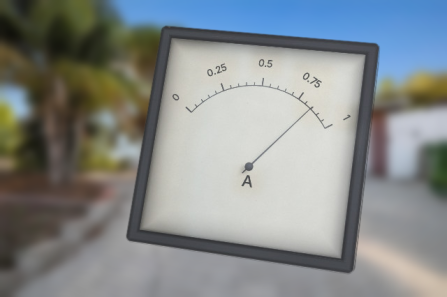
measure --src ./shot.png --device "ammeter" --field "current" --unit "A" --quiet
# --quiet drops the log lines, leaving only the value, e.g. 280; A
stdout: 0.85; A
